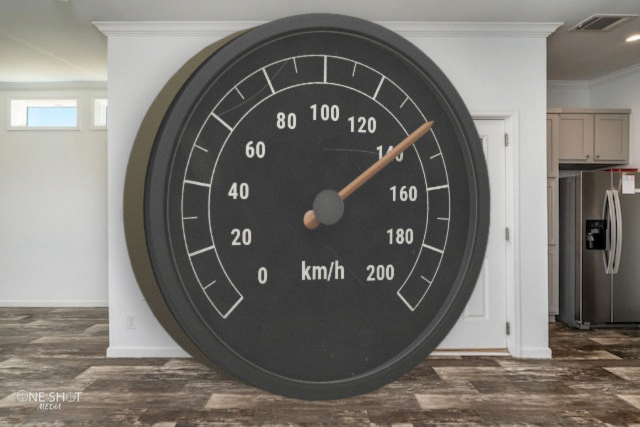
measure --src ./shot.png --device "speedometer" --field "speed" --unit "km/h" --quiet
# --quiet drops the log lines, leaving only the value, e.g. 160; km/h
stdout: 140; km/h
